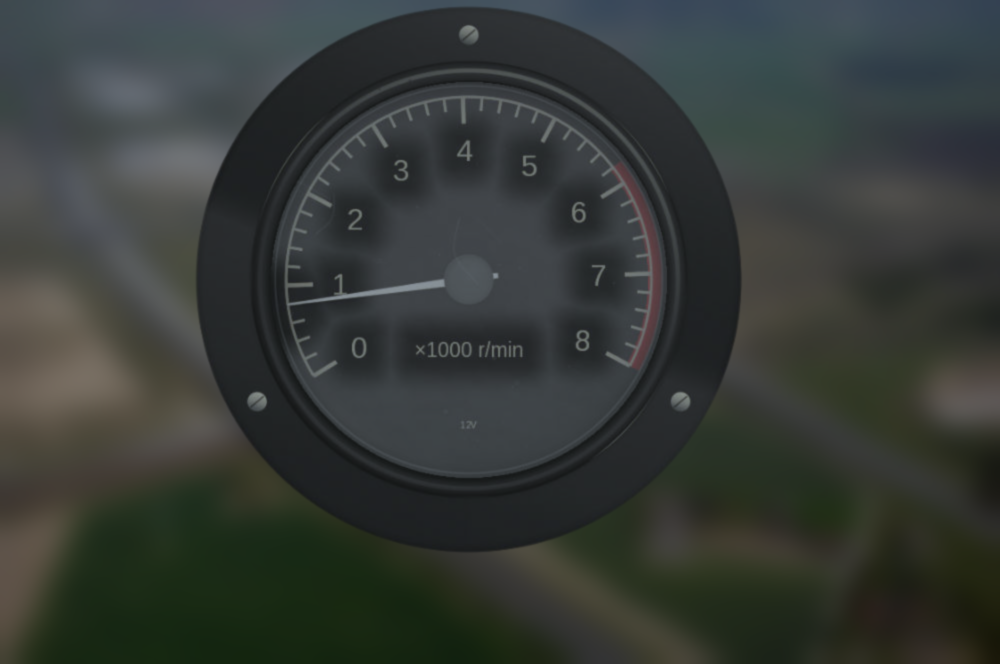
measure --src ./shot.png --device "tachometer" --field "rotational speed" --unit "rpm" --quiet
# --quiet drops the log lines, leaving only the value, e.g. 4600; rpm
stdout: 800; rpm
